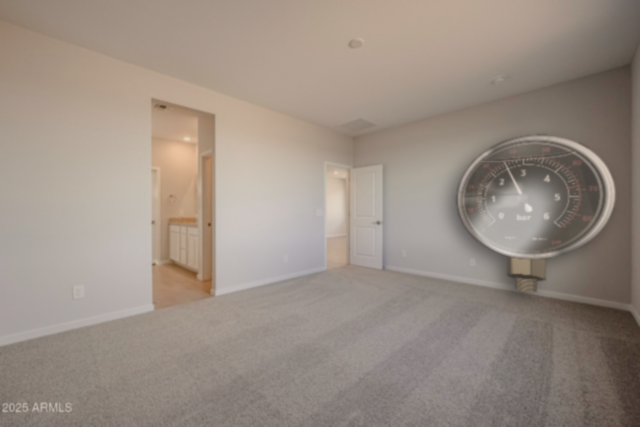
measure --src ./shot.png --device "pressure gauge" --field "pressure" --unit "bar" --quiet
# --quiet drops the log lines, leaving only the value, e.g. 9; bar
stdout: 2.5; bar
